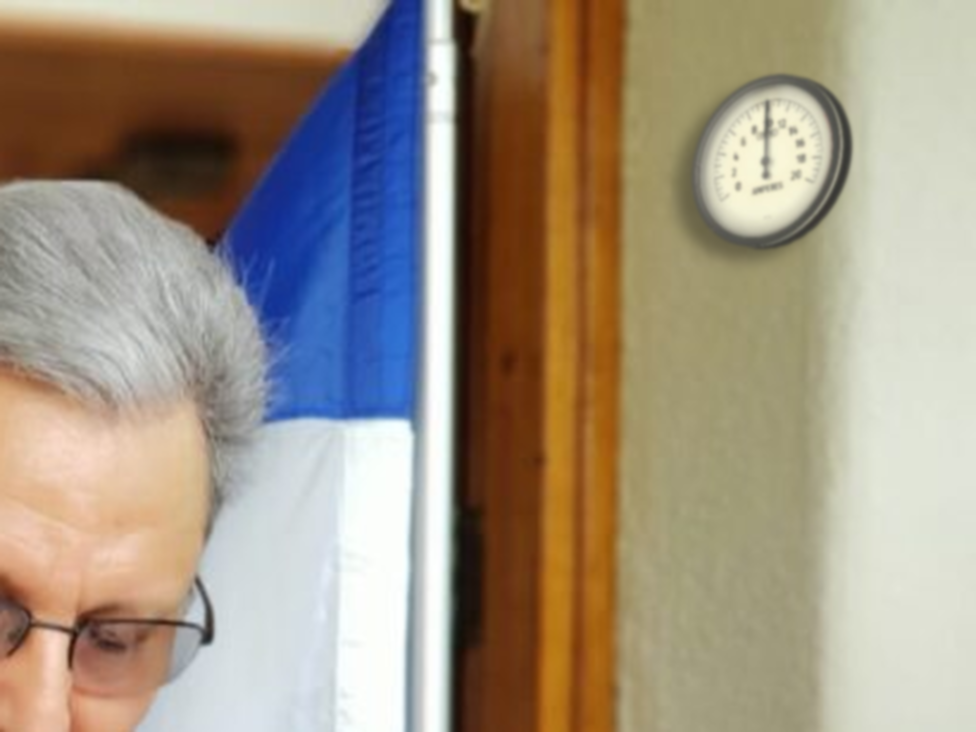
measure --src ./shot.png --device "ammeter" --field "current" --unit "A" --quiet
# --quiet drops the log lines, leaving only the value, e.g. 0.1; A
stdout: 10; A
